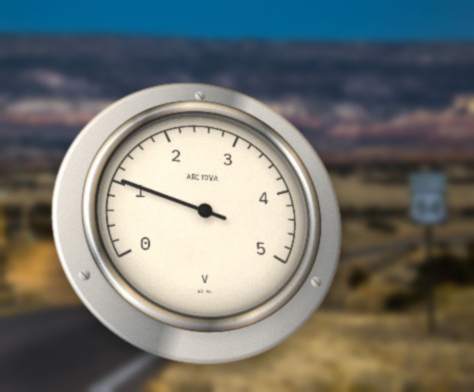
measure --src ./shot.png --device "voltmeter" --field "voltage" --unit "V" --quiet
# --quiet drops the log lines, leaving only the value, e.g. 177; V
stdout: 1; V
